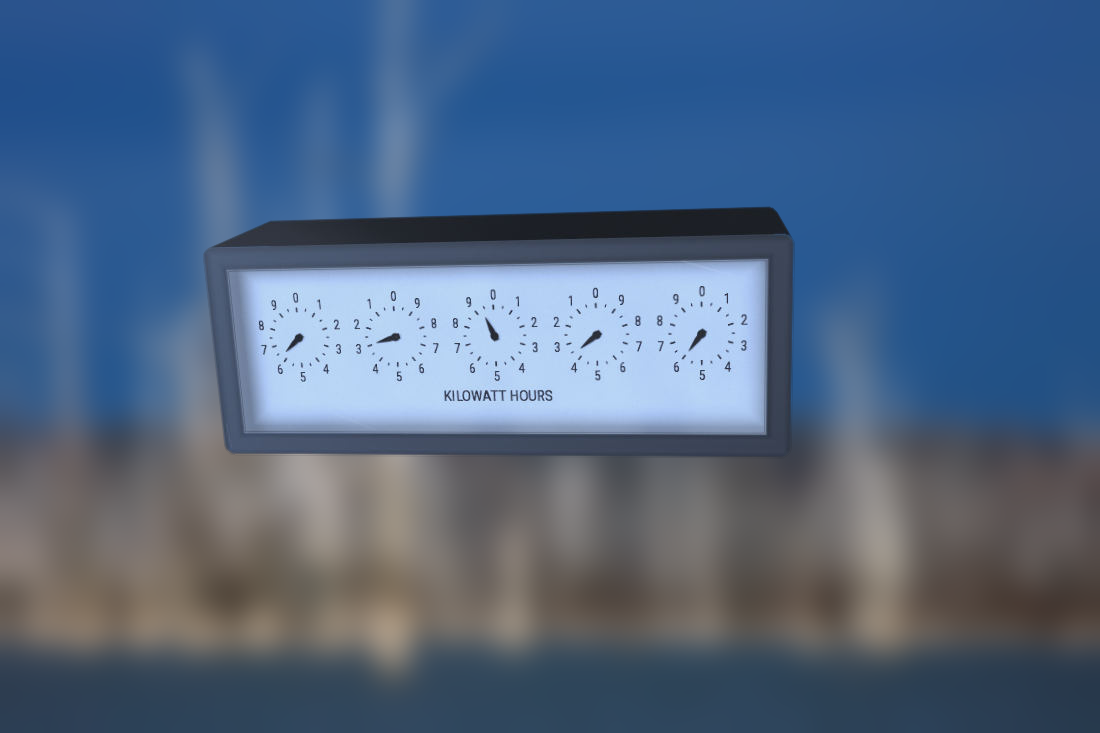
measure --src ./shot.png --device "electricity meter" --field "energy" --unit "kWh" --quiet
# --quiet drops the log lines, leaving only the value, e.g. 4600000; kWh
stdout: 62936; kWh
